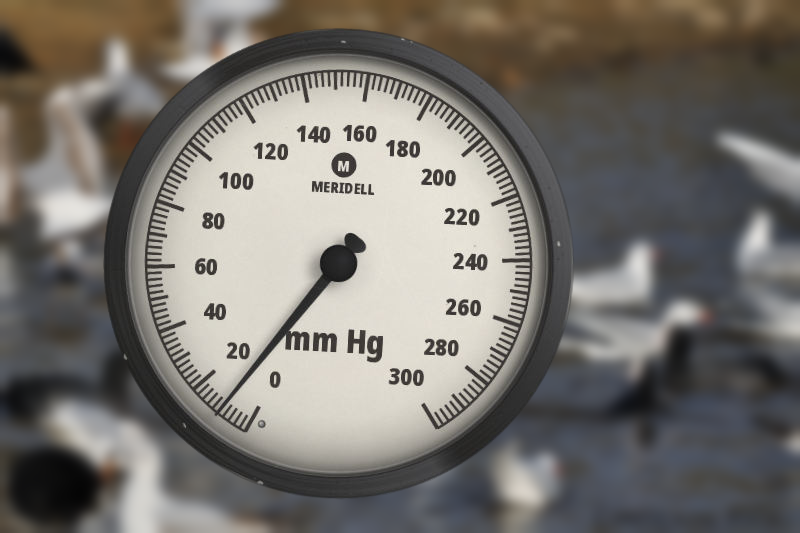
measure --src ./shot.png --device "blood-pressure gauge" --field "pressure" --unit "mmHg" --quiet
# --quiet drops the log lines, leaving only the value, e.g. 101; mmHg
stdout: 10; mmHg
